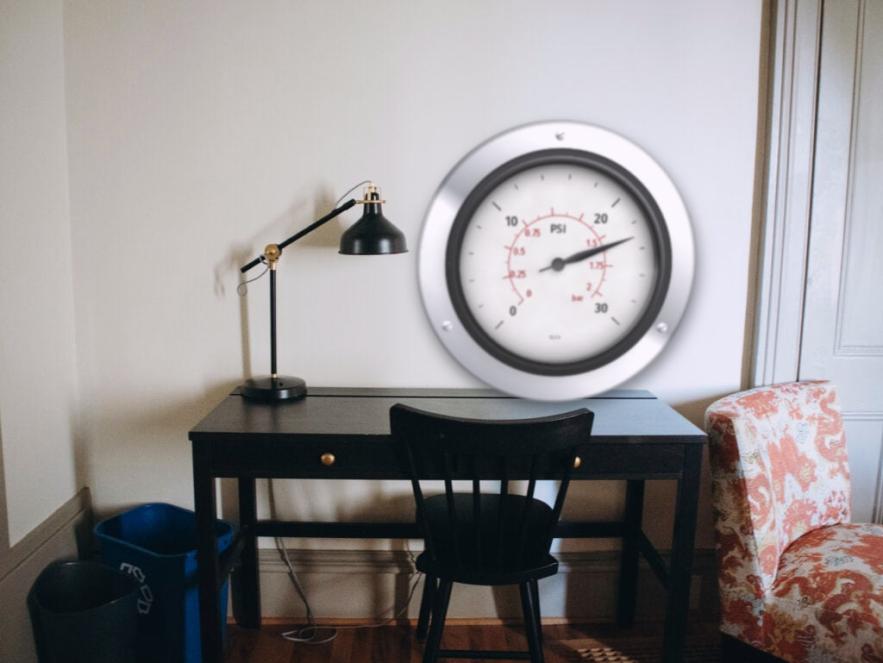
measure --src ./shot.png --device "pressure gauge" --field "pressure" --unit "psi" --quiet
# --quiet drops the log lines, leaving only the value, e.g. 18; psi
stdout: 23; psi
